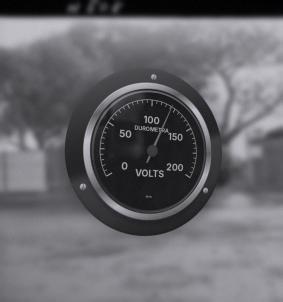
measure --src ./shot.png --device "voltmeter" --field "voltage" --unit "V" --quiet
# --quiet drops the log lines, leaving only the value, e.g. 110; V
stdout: 120; V
